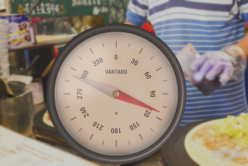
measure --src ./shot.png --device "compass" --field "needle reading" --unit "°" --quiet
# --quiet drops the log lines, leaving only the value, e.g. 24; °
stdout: 112.5; °
